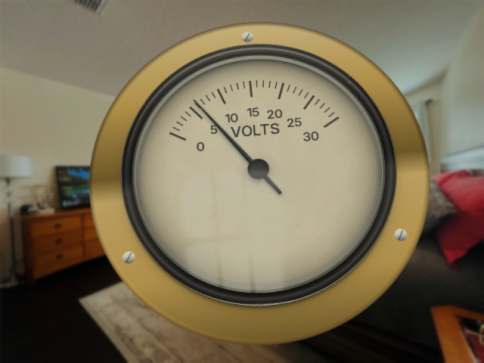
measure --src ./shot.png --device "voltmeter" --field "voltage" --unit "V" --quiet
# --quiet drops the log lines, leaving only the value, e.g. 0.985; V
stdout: 6; V
